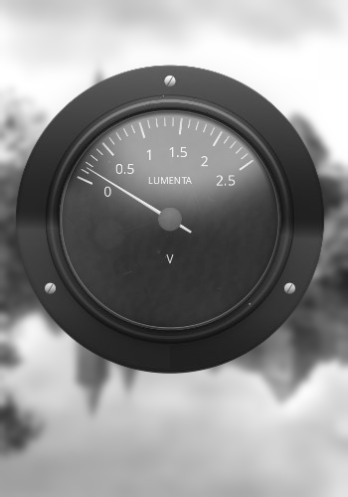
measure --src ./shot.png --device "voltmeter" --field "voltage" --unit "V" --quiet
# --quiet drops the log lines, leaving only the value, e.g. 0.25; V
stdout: 0.15; V
